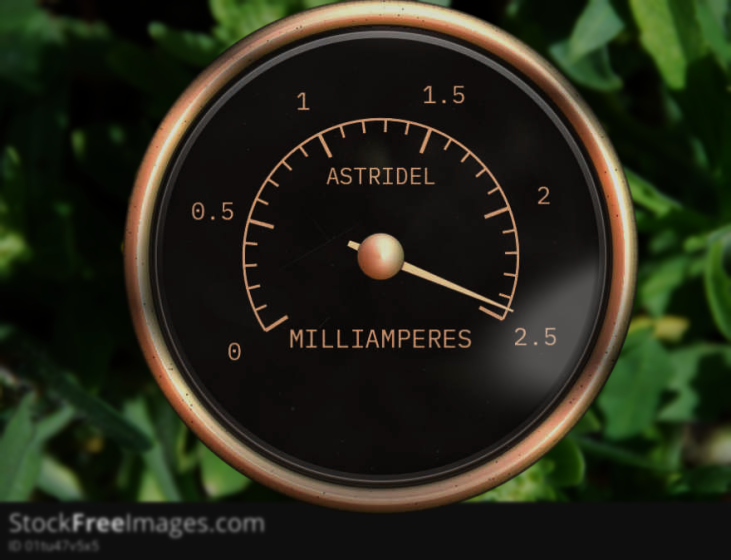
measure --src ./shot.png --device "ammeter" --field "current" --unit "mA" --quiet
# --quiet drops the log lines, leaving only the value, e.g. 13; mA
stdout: 2.45; mA
